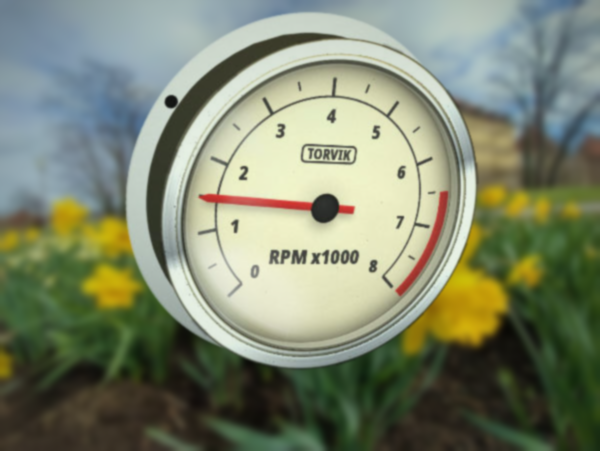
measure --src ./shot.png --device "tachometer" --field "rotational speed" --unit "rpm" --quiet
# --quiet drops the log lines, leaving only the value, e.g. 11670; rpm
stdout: 1500; rpm
